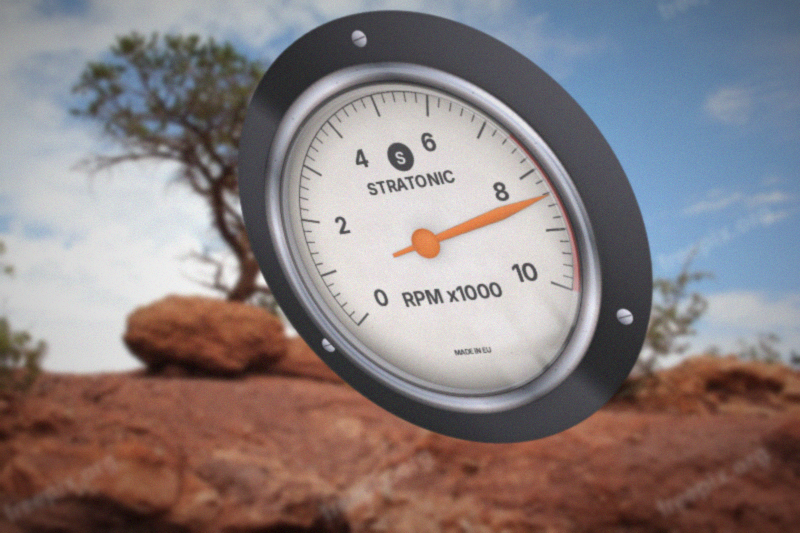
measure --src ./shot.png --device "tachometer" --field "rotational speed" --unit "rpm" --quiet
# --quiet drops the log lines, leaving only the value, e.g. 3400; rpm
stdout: 8400; rpm
